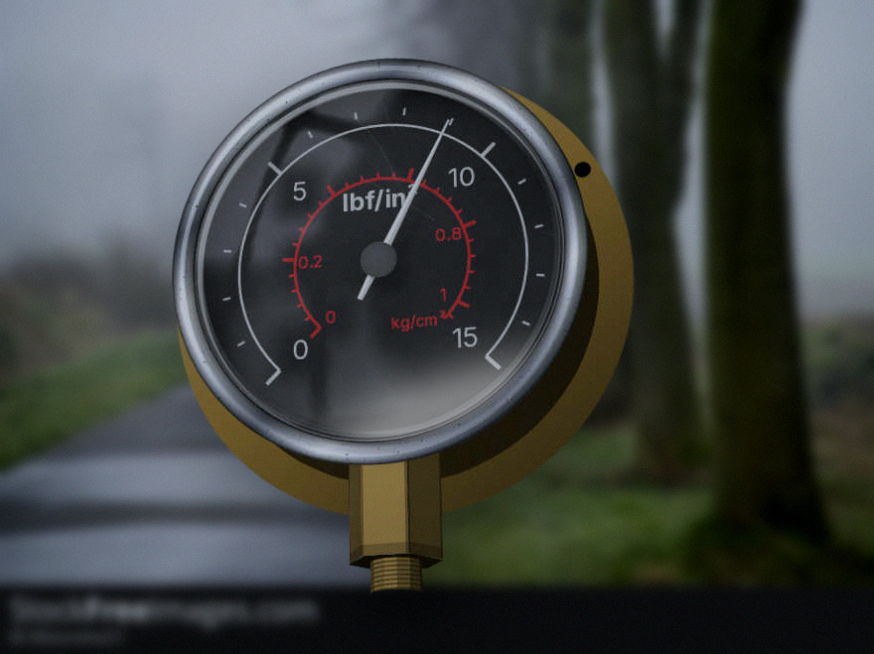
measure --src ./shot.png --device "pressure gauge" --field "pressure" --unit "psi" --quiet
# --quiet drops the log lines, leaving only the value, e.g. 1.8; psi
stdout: 9; psi
